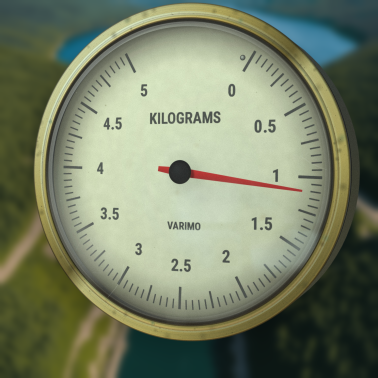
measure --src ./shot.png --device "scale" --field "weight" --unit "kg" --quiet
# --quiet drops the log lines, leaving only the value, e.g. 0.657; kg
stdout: 1.1; kg
